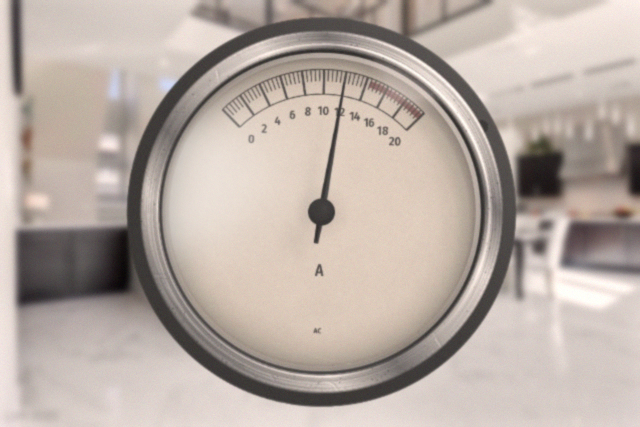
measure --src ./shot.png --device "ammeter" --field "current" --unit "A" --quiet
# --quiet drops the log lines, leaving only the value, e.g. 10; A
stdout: 12; A
